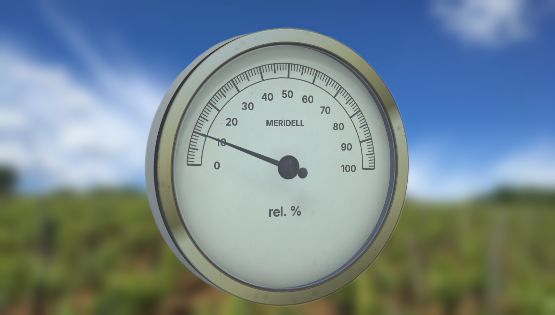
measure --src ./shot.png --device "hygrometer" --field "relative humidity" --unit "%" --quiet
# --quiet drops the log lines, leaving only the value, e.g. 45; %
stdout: 10; %
